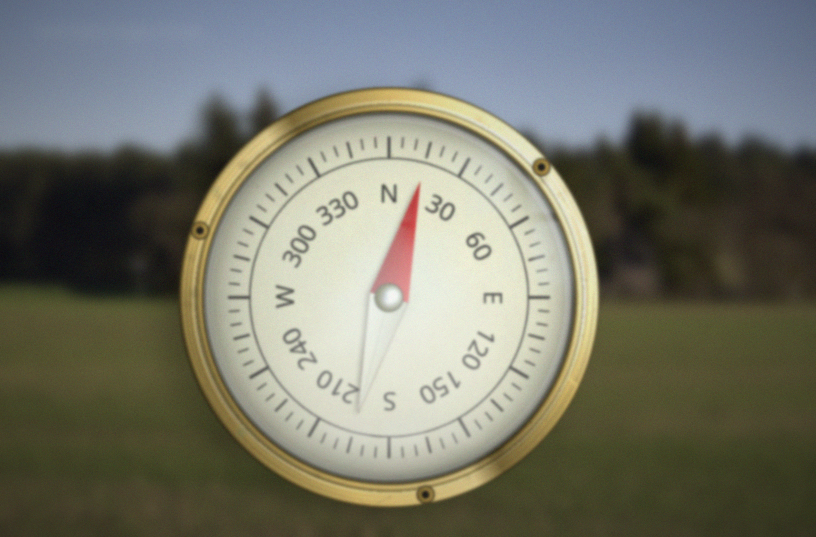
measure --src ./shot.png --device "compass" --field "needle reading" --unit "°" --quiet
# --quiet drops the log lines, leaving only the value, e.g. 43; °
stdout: 15; °
